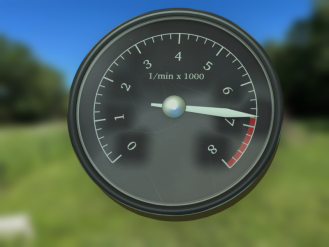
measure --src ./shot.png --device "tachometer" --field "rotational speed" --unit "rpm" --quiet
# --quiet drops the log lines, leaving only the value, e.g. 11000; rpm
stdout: 6800; rpm
